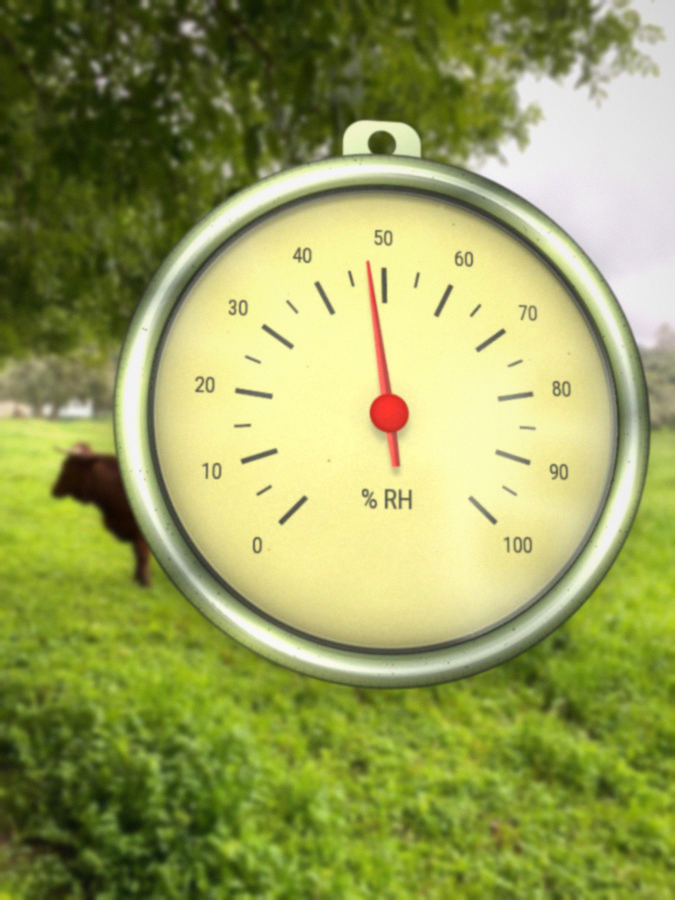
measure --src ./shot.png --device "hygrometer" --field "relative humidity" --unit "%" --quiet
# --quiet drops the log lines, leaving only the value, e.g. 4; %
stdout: 47.5; %
